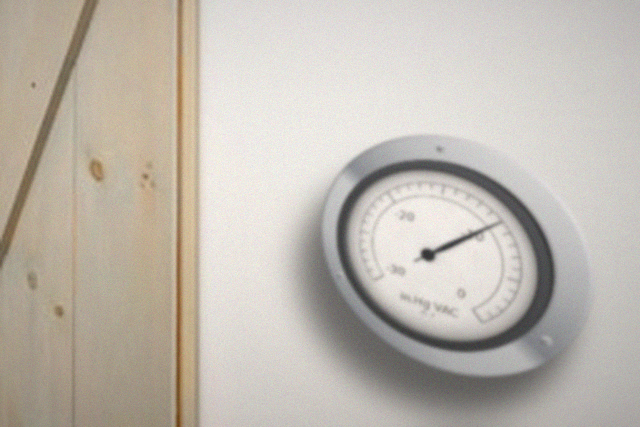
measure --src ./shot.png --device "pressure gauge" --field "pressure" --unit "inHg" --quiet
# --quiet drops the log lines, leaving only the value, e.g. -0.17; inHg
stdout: -10; inHg
